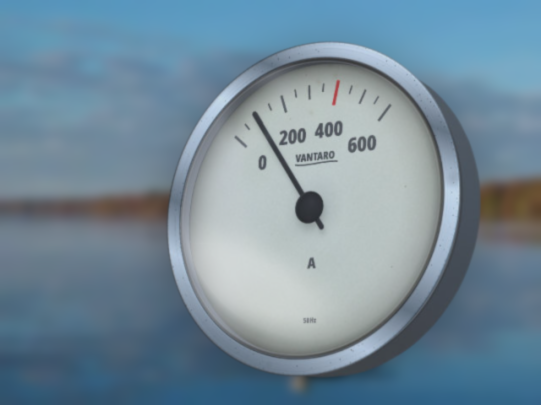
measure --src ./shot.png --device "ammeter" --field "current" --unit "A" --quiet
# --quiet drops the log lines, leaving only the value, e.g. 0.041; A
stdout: 100; A
